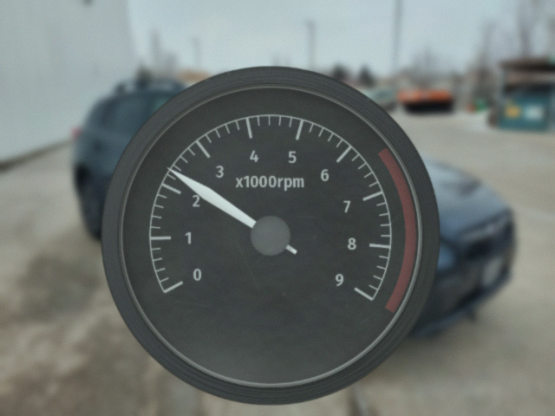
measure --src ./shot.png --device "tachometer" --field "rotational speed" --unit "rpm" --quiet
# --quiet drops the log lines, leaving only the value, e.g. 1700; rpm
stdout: 2300; rpm
